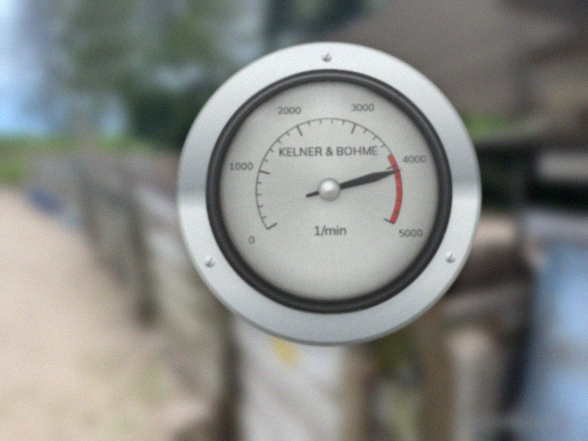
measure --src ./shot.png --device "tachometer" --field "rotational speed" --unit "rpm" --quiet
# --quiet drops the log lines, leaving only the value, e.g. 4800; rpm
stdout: 4100; rpm
